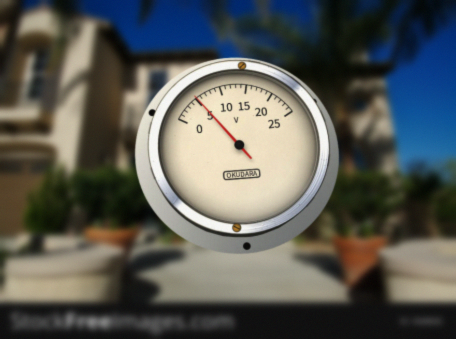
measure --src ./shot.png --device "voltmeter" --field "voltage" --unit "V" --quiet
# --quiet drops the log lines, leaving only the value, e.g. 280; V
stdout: 5; V
